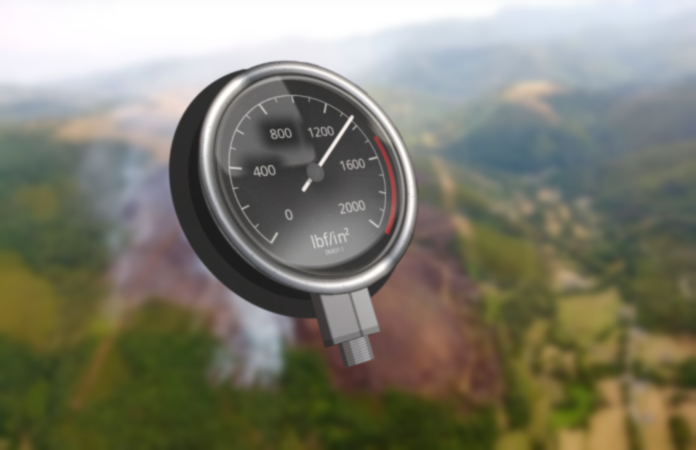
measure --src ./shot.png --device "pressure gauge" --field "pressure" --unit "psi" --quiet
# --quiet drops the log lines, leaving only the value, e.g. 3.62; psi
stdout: 1350; psi
